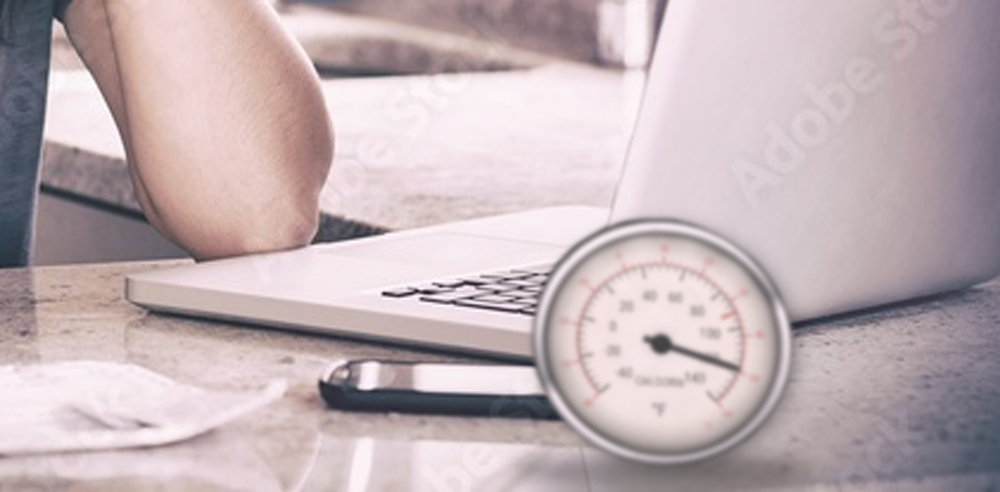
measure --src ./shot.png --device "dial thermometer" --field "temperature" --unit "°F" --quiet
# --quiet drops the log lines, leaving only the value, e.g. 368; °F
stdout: 120; °F
